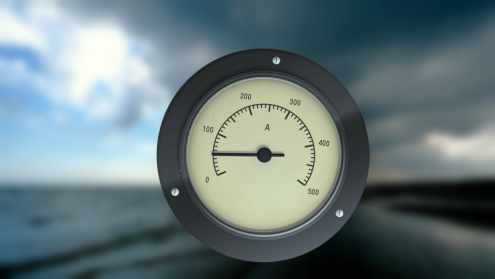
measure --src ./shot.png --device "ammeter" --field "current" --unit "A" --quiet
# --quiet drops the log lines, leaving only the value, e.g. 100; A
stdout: 50; A
